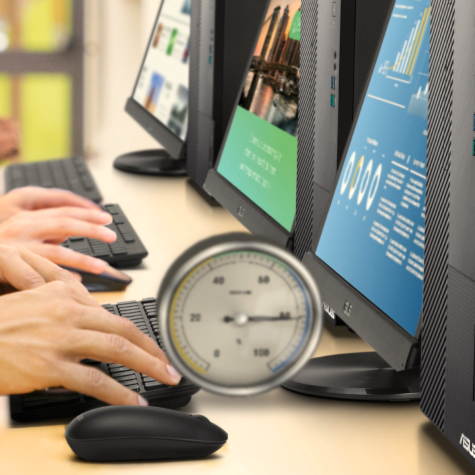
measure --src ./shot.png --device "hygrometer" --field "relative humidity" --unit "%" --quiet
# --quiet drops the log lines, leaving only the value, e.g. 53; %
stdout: 80; %
